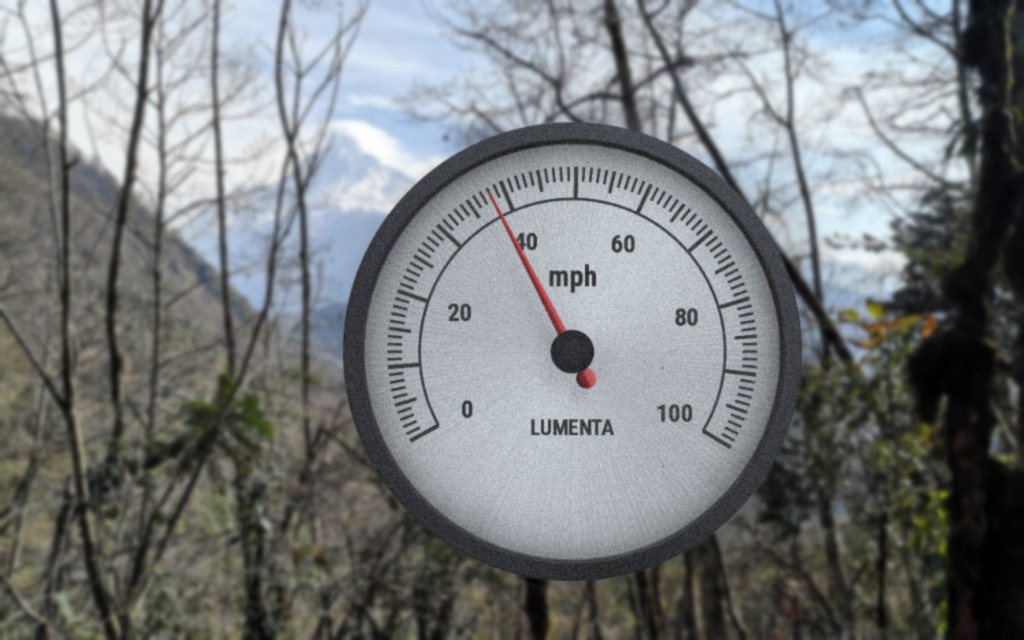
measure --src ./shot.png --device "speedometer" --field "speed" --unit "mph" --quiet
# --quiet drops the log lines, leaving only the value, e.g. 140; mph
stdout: 38; mph
